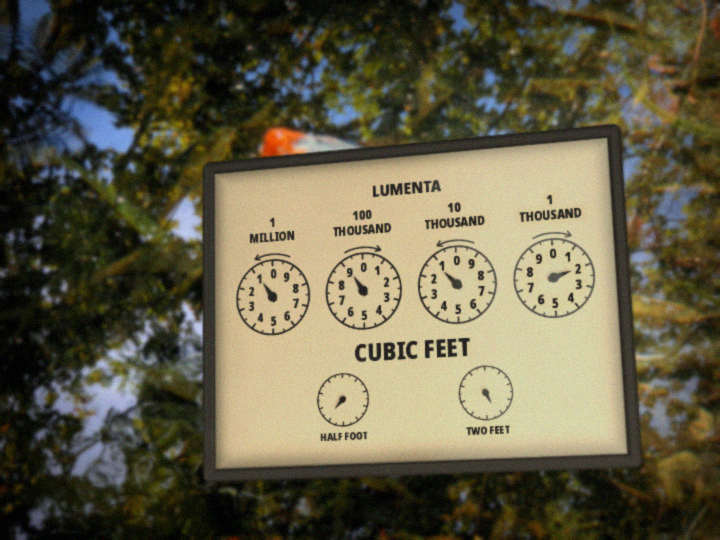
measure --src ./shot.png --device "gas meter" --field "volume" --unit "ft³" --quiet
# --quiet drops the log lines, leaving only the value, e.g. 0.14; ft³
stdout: 91200; ft³
